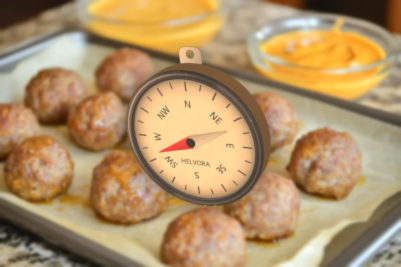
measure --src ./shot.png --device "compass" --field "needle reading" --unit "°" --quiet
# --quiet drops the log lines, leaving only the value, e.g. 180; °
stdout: 247.5; °
